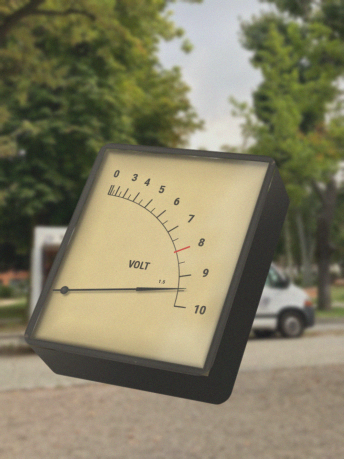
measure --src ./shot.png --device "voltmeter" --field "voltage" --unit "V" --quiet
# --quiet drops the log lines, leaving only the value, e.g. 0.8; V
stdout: 9.5; V
